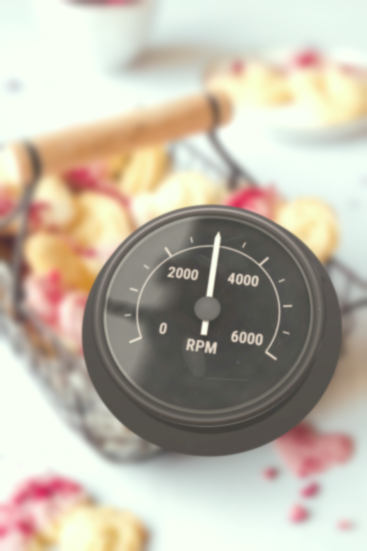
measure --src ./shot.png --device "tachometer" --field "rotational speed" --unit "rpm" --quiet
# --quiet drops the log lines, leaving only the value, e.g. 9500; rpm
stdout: 3000; rpm
